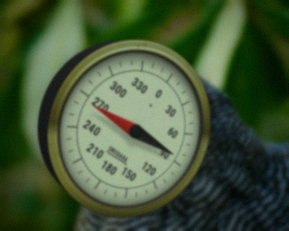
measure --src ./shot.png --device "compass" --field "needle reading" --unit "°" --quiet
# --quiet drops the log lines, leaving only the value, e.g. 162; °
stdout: 265; °
